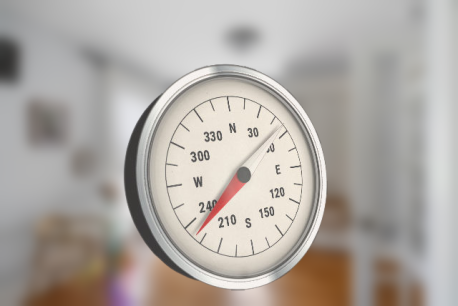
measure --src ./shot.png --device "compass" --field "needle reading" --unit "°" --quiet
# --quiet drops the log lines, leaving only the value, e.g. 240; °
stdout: 232.5; °
